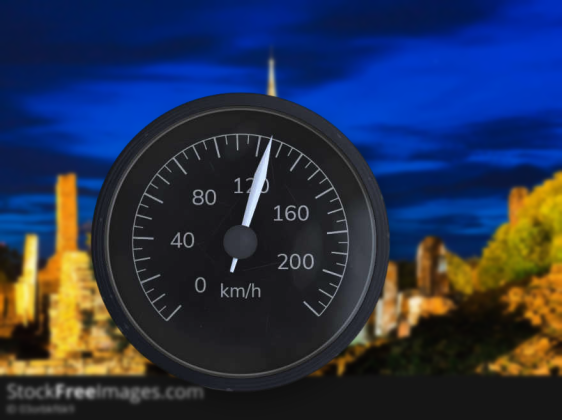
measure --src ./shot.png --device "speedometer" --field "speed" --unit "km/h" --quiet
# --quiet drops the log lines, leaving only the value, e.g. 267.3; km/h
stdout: 125; km/h
